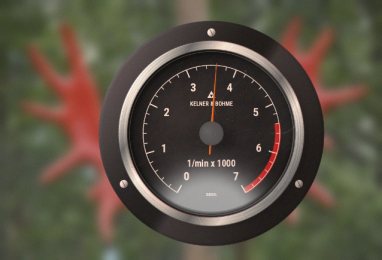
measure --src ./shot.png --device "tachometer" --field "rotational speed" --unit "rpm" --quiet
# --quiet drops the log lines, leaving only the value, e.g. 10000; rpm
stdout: 3600; rpm
